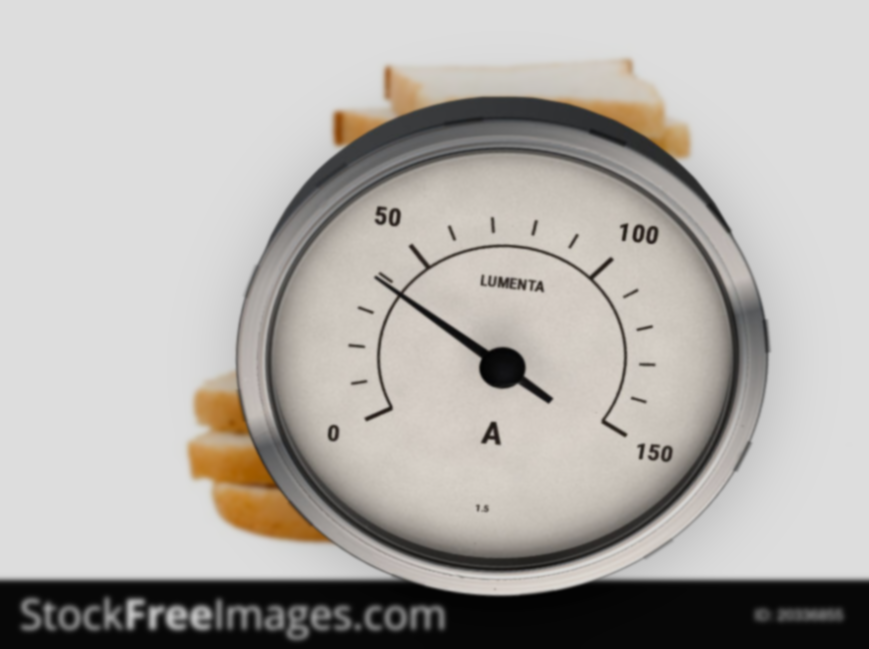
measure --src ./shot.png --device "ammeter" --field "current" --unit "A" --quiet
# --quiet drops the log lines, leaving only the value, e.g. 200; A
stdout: 40; A
